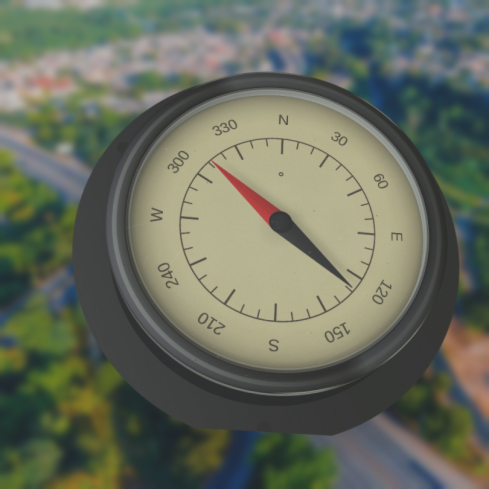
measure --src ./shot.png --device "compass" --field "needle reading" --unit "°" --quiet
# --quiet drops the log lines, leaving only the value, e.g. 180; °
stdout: 310; °
